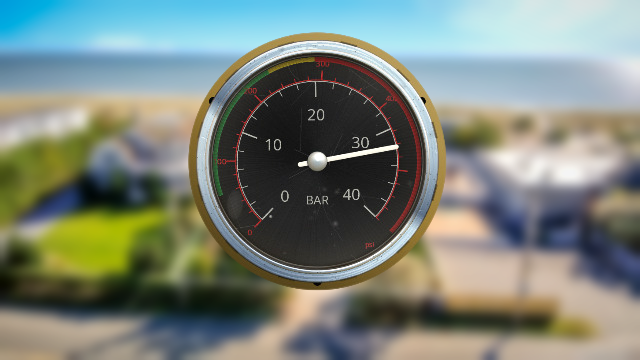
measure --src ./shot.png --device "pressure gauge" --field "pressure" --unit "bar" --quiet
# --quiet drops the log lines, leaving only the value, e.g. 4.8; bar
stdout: 32; bar
